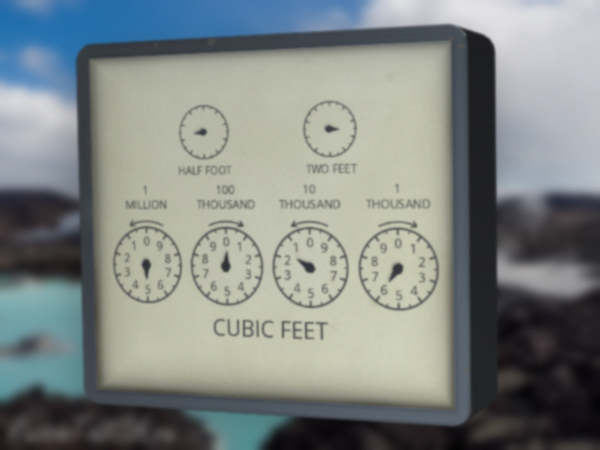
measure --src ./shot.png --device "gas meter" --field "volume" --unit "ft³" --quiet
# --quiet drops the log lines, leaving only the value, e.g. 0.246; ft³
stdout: 501600; ft³
